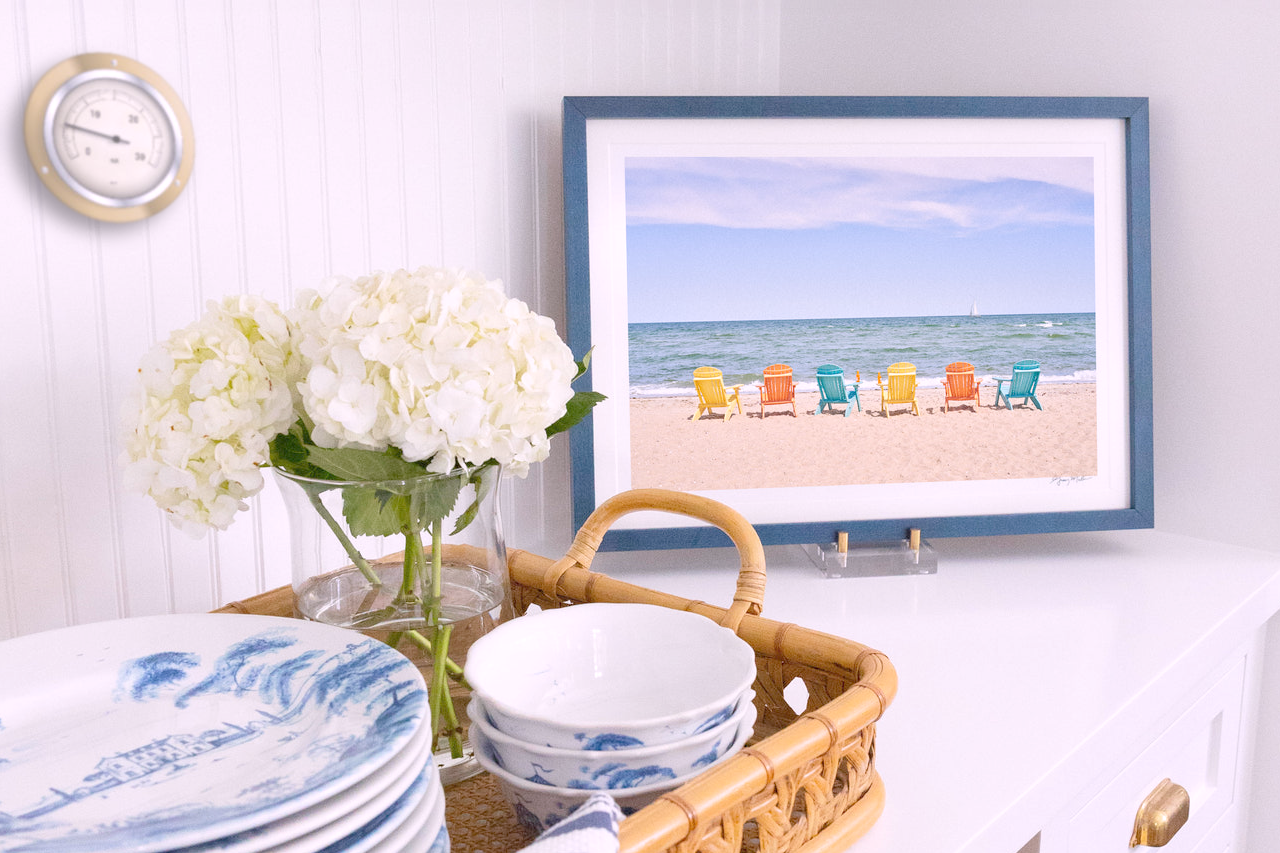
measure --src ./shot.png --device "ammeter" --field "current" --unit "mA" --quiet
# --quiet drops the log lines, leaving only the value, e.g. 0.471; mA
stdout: 5; mA
